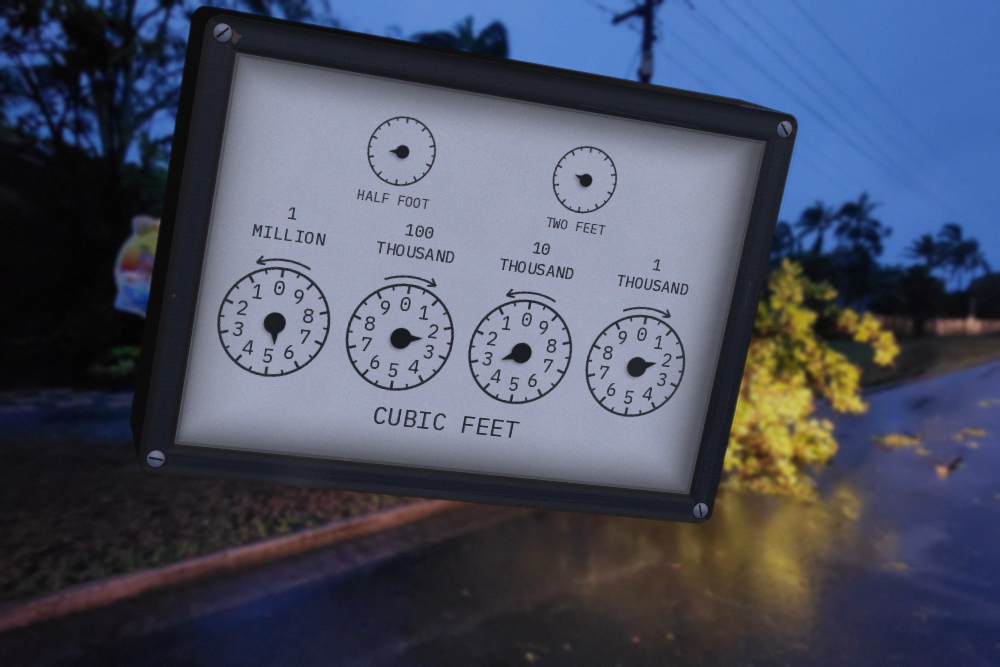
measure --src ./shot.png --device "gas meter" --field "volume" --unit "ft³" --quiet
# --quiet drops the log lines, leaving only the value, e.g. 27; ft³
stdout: 523200; ft³
